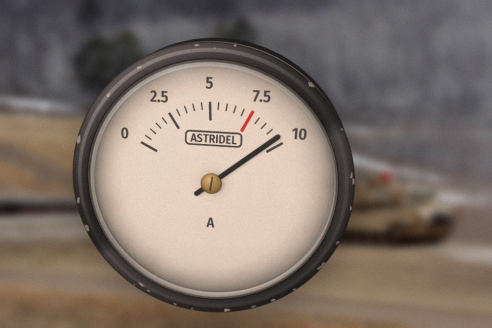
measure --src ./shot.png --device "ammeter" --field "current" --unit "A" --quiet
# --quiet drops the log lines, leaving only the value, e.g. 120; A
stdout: 9.5; A
